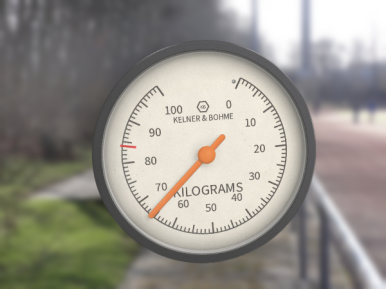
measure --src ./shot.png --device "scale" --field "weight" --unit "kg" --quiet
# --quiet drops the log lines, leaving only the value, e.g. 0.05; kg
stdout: 66; kg
